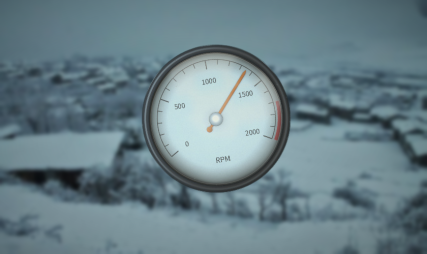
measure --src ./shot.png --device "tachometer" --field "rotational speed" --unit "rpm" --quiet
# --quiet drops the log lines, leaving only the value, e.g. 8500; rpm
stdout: 1350; rpm
